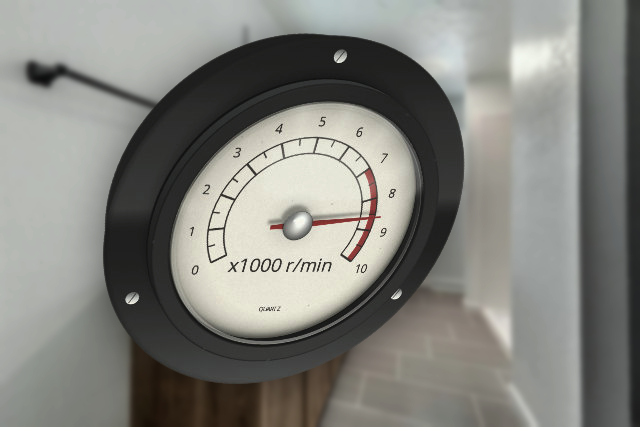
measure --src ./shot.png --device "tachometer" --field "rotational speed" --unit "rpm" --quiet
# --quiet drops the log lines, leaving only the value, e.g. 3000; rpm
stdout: 8500; rpm
